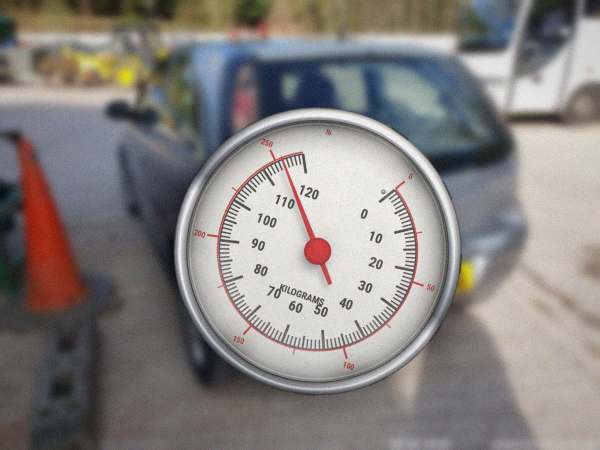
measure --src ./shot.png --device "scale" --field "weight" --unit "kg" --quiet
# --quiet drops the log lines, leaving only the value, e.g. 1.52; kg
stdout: 115; kg
